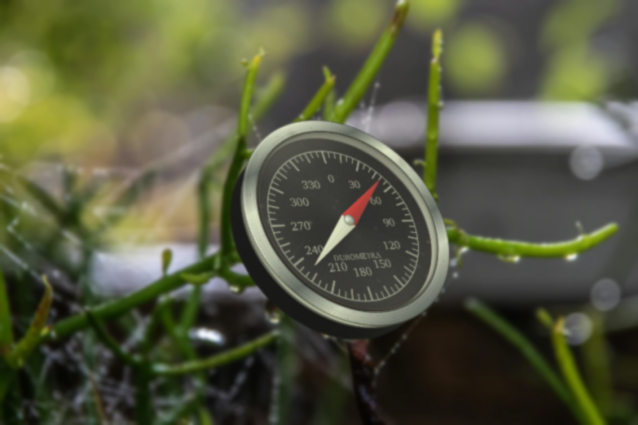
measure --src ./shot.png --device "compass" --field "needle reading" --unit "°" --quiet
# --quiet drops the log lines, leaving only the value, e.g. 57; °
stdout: 50; °
